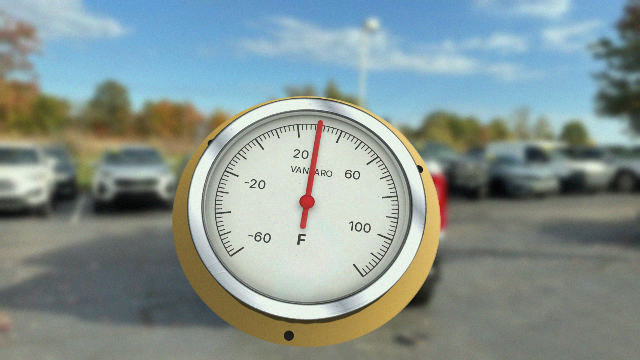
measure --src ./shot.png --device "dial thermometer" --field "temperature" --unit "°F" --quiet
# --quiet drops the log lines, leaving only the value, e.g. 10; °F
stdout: 30; °F
